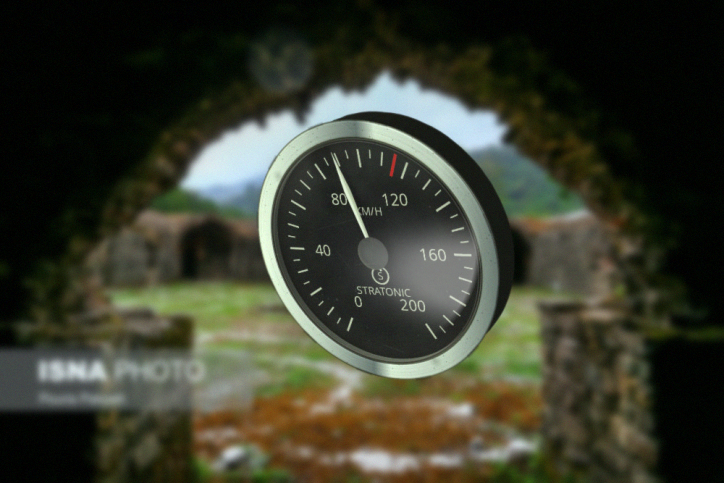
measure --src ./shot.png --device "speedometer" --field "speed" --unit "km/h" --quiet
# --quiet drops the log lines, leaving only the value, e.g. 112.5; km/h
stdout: 90; km/h
